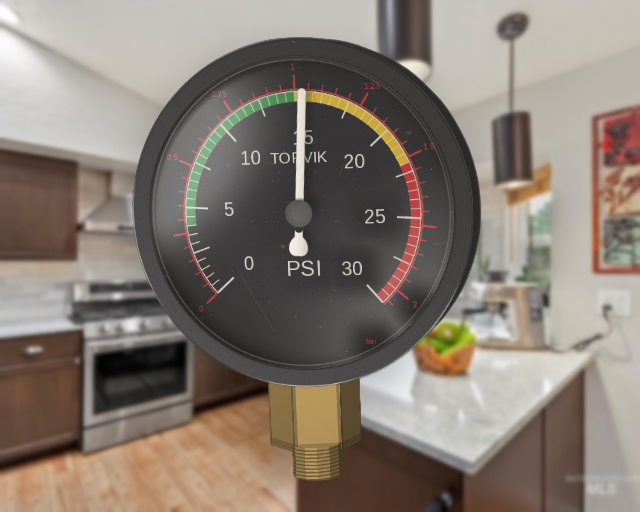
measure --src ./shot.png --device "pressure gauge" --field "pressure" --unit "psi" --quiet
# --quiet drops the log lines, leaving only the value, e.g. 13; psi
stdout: 15; psi
